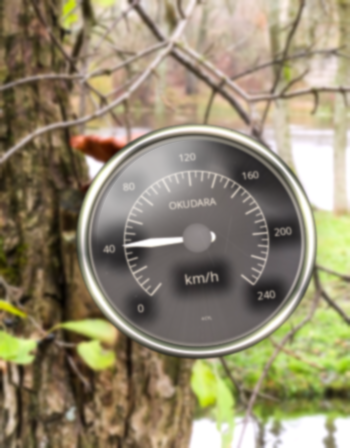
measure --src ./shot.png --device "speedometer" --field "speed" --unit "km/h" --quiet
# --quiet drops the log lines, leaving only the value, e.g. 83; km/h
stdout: 40; km/h
